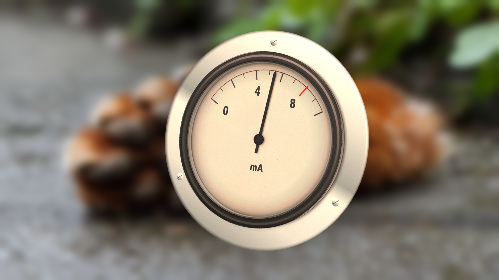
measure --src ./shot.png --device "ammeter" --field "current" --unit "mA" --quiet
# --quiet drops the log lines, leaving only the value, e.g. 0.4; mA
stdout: 5.5; mA
